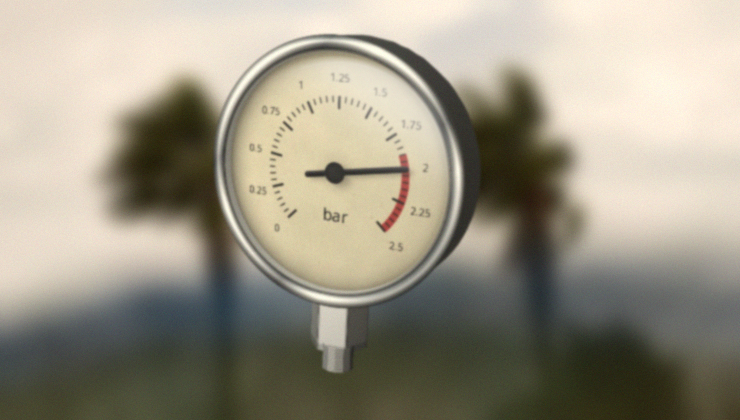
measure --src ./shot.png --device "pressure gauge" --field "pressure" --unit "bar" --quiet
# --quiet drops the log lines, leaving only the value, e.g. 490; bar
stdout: 2; bar
